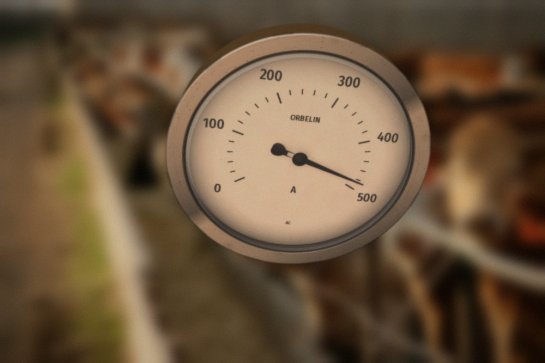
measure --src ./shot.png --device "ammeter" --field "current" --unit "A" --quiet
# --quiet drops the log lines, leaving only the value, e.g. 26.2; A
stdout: 480; A
